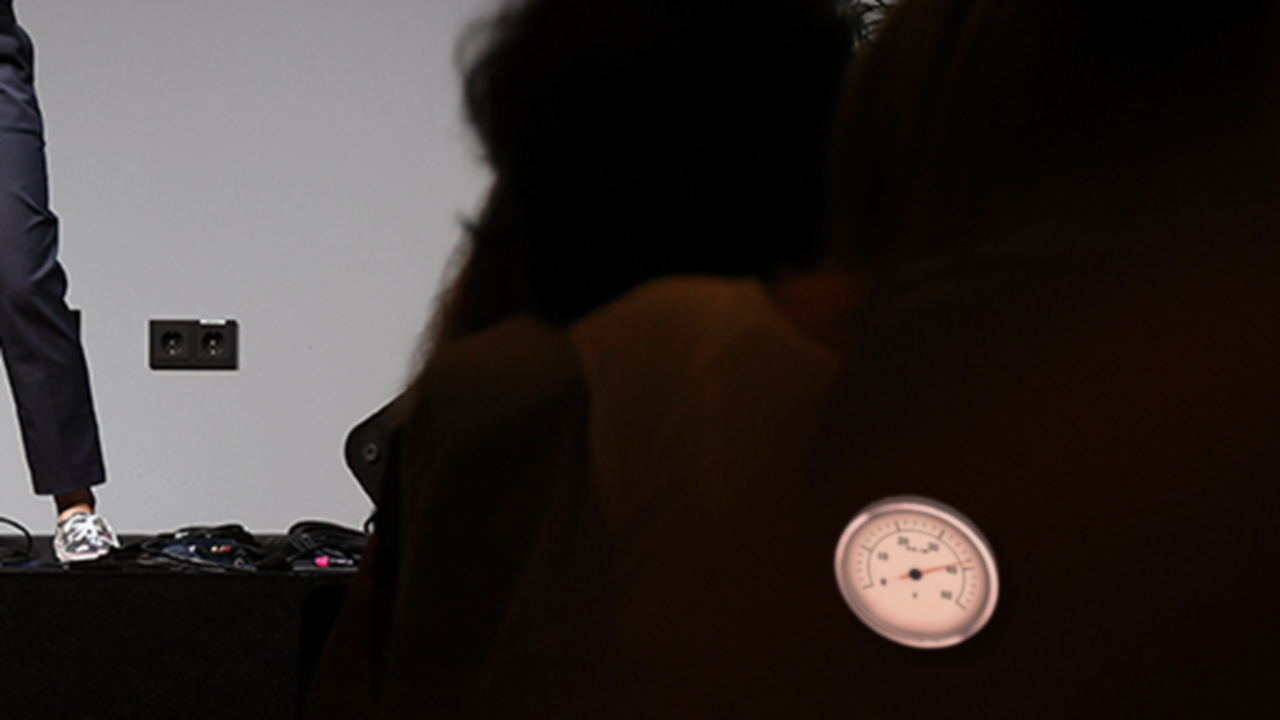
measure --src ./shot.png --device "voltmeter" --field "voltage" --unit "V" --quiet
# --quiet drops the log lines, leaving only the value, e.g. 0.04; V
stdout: 38; V
